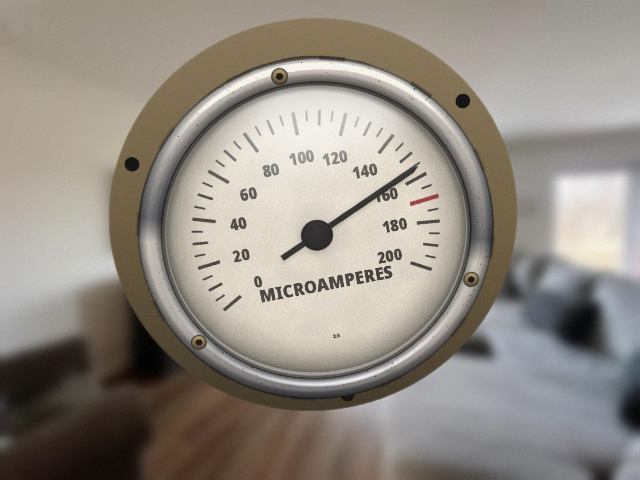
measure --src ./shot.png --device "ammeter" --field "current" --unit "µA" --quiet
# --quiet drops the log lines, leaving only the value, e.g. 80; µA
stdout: 155; µA
